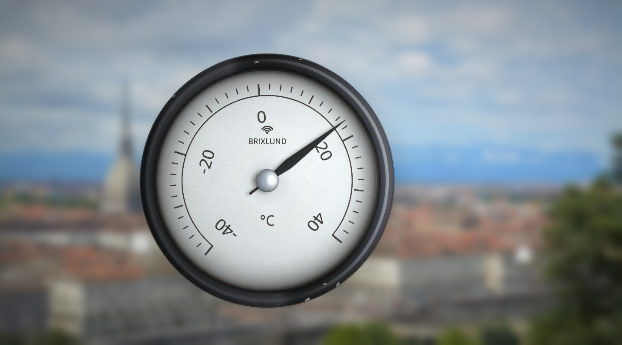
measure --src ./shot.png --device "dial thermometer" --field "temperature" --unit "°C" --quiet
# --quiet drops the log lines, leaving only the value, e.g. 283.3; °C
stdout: 17; °C
